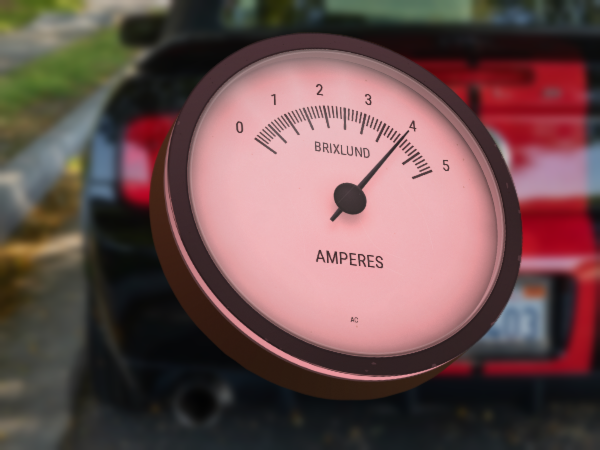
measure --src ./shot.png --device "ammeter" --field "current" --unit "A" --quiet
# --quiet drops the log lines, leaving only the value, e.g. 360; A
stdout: 4; A
